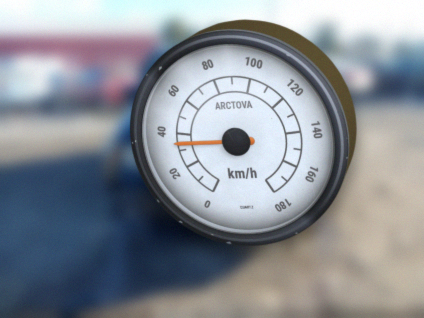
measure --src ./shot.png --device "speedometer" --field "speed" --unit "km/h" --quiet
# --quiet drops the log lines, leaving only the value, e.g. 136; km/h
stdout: 35; km/h
